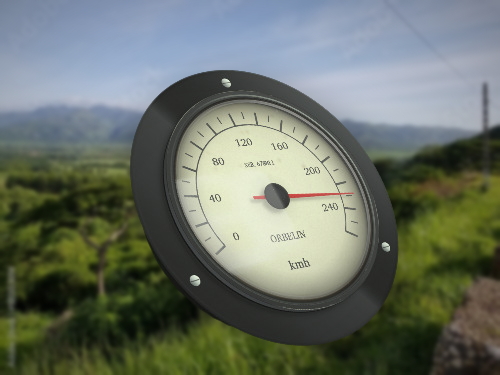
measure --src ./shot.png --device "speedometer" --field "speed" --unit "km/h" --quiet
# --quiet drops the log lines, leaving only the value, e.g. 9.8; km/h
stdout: 230; km/h
